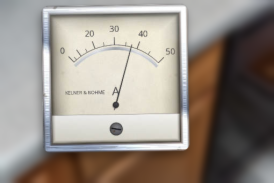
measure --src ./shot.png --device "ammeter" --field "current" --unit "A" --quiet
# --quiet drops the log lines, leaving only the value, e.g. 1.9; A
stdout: 37.5; A
